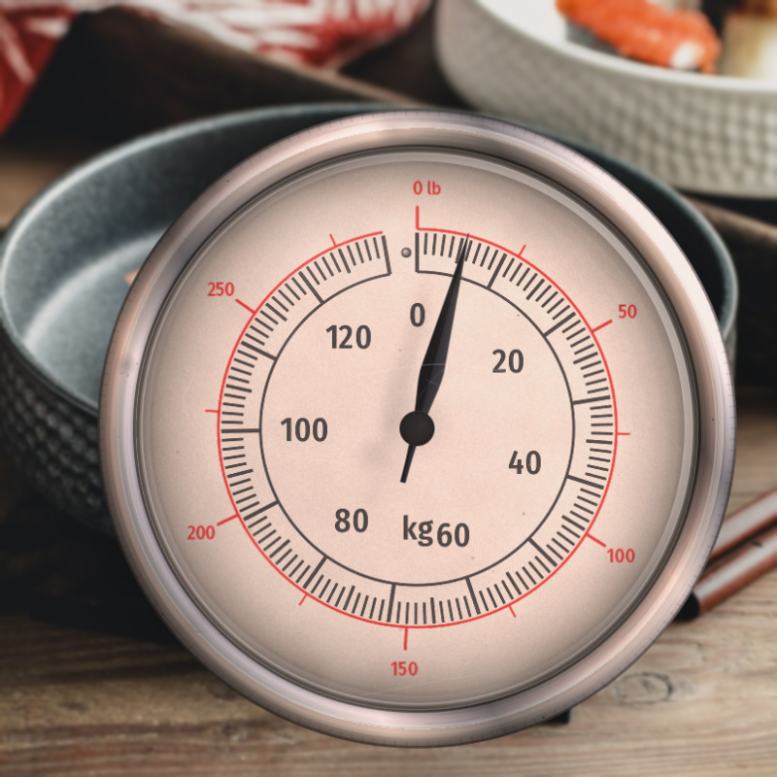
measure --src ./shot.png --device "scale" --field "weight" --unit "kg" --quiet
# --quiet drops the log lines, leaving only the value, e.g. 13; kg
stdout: 5.5; kg
